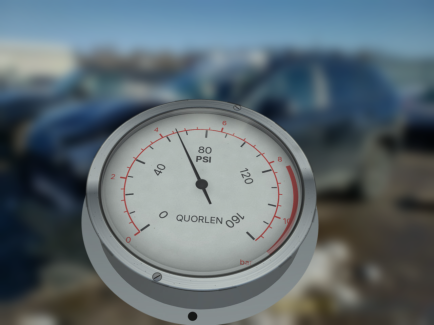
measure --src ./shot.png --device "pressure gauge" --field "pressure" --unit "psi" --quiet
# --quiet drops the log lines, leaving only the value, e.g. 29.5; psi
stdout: 65; psi
